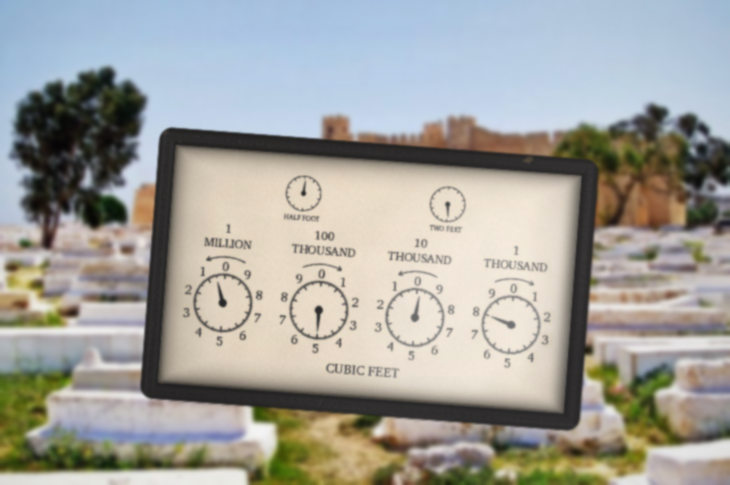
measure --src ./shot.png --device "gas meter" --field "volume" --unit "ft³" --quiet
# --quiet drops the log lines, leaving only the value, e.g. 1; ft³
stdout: 49800; ft³
